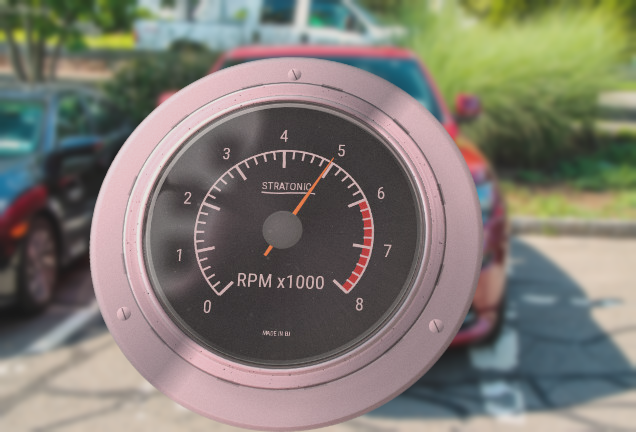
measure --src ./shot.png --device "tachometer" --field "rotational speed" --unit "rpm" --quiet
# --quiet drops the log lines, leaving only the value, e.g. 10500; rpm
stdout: 5000; rpm
